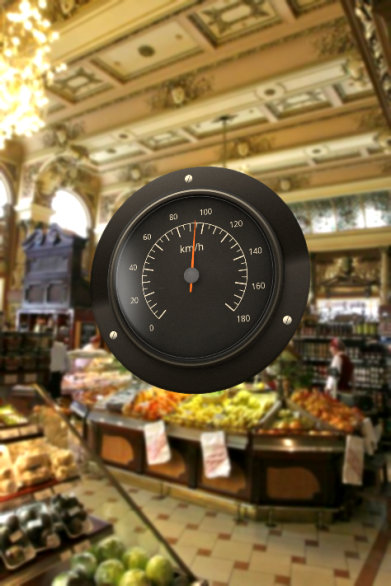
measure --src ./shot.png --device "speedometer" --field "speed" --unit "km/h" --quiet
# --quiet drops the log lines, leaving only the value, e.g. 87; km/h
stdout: 95; km/h
